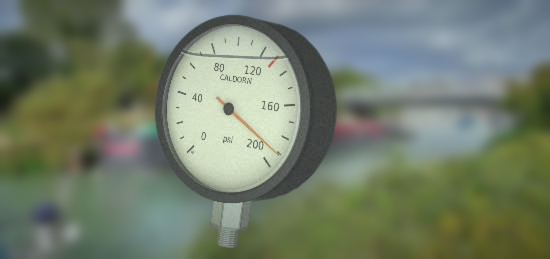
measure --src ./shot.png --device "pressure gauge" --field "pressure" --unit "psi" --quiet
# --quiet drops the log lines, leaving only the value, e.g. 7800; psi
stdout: 190; psi
